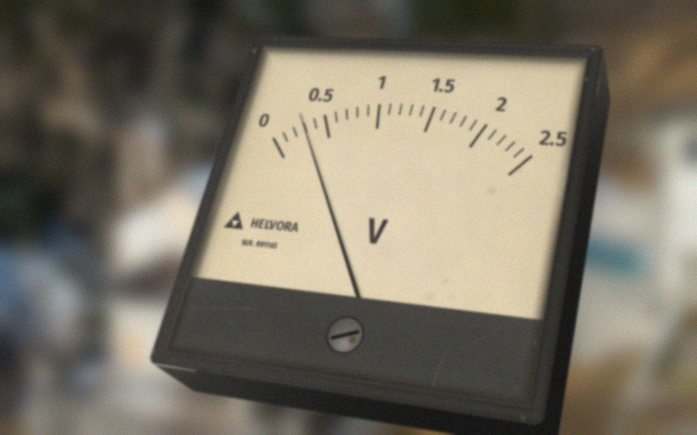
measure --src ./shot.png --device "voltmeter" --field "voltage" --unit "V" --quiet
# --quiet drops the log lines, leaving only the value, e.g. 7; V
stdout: 0.3; V
